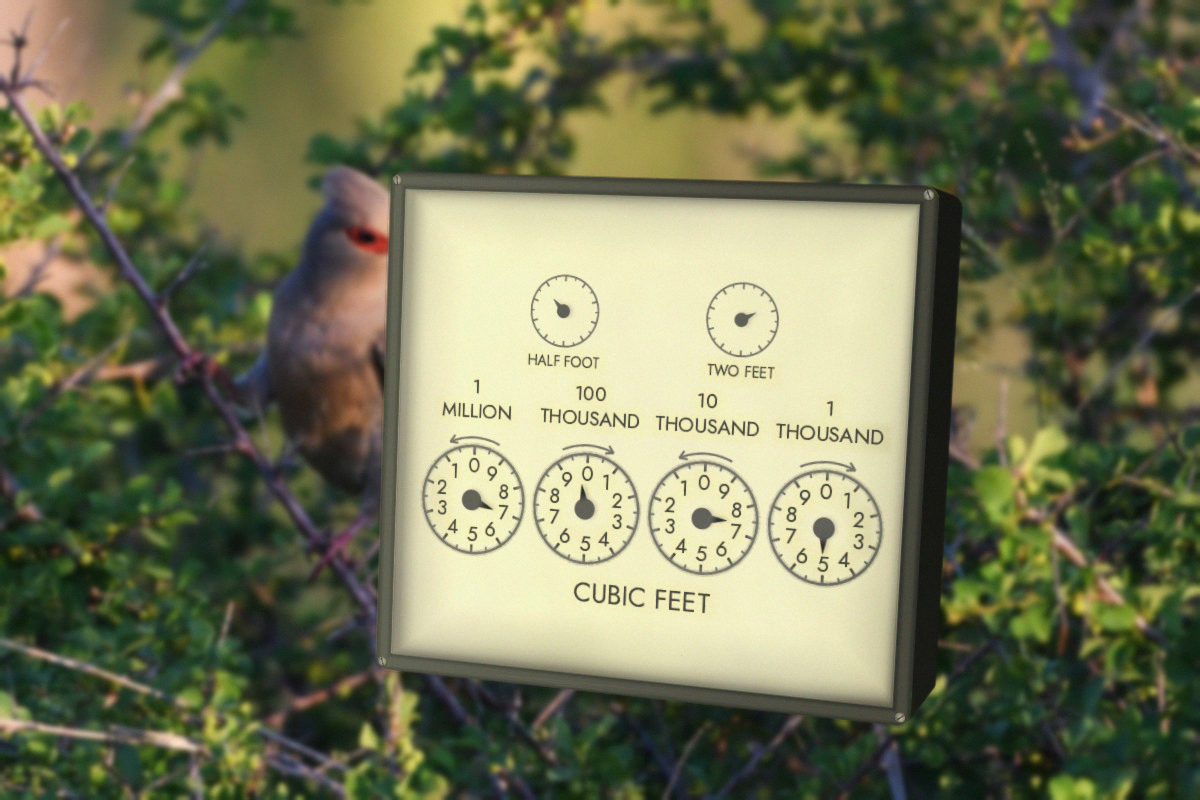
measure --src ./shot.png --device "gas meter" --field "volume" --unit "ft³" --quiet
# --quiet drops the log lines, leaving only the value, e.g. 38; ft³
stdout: 697500; ft³
